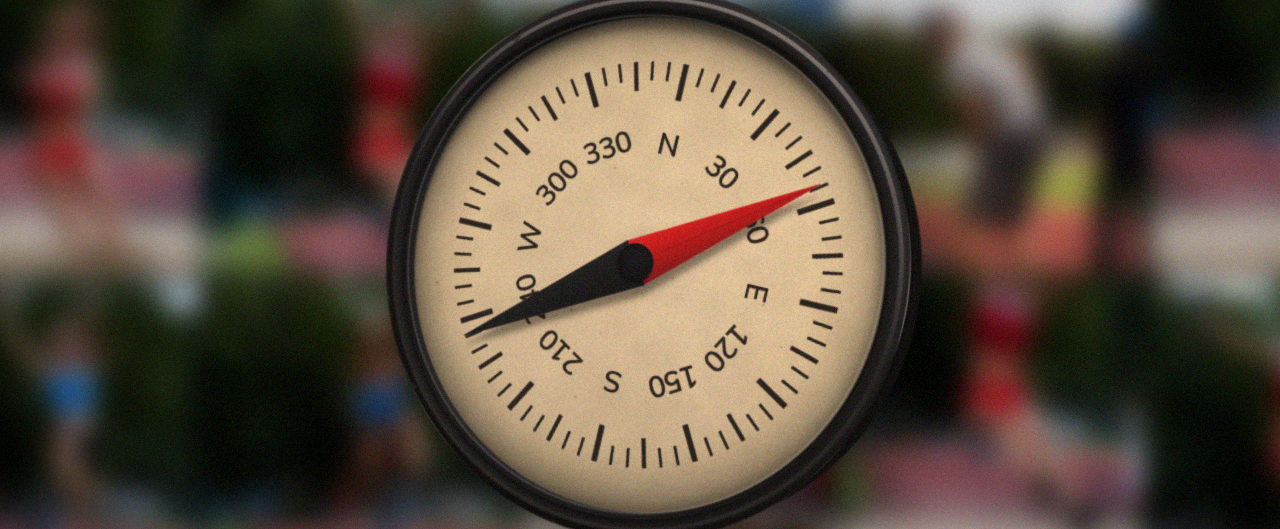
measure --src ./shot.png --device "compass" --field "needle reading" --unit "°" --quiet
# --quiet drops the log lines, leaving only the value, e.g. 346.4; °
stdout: 55; °
